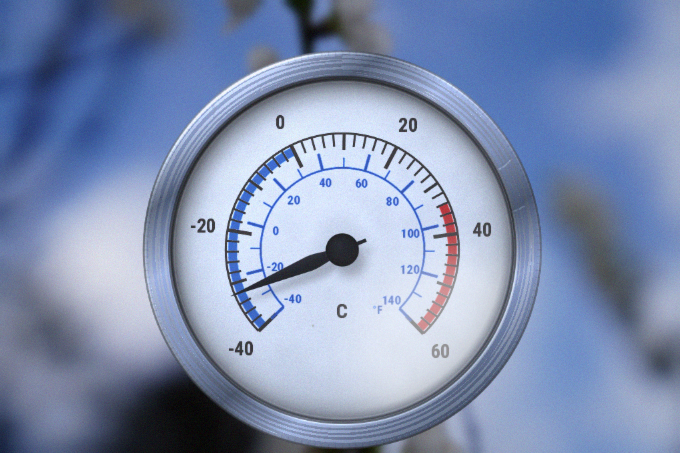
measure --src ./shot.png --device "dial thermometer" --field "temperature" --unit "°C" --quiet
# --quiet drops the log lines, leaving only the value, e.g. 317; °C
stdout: -32; °C
